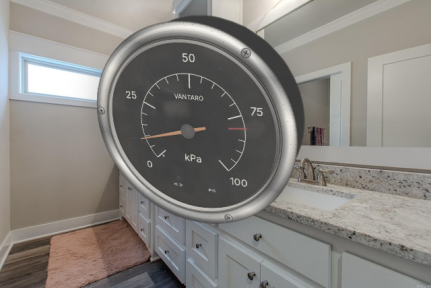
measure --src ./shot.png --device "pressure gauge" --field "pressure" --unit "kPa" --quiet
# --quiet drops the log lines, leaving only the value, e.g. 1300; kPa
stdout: 10; kPa
